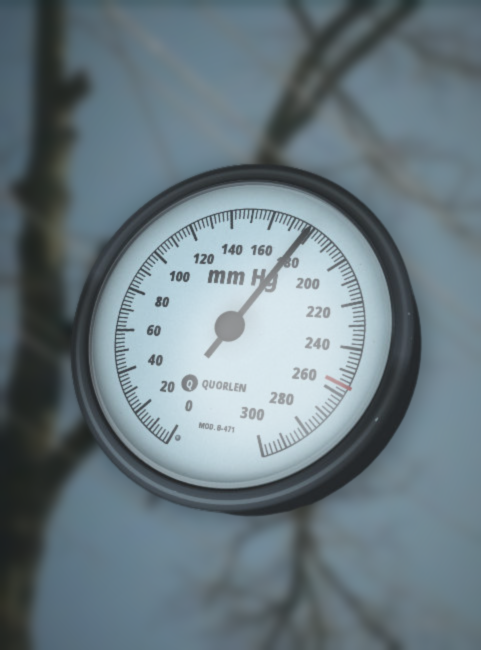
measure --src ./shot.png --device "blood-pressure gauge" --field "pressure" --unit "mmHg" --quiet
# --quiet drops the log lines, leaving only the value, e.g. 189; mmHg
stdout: 180; mmHg
